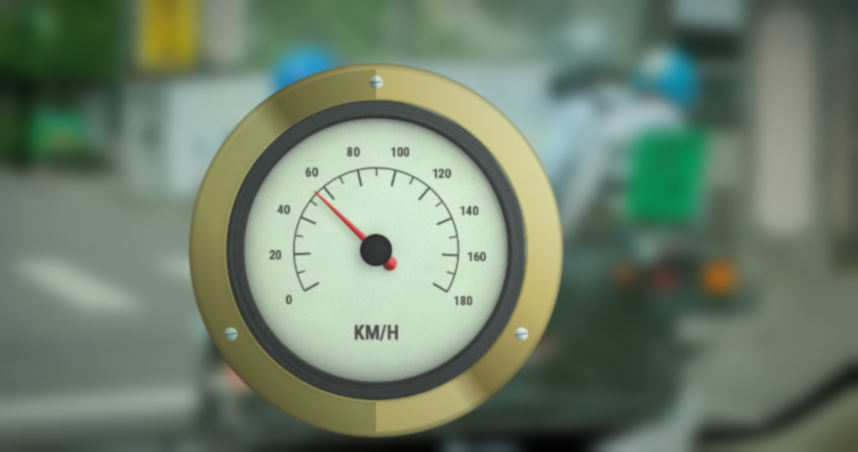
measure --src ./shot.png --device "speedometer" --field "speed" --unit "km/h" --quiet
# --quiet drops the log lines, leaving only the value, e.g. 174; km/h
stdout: 55; km/h
